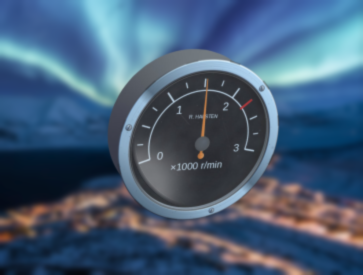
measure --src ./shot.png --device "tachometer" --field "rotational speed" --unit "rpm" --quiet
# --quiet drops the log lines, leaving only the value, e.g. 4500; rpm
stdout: 1500; rpm
